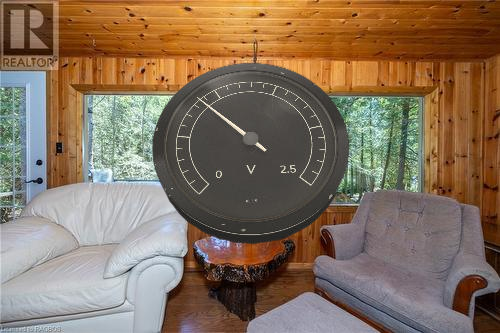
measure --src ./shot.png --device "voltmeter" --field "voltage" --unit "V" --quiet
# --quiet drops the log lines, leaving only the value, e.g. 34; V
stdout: 0.85; V
